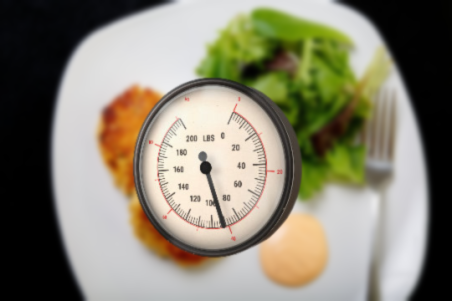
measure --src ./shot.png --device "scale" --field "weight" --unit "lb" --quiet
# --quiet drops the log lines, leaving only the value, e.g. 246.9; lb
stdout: 90; lb
